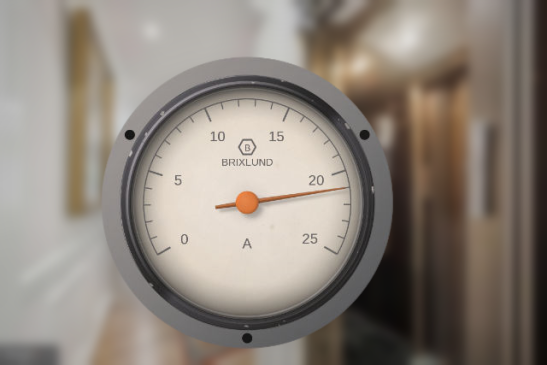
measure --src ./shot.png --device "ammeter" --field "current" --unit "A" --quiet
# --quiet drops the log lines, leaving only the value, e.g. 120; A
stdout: 21; A
